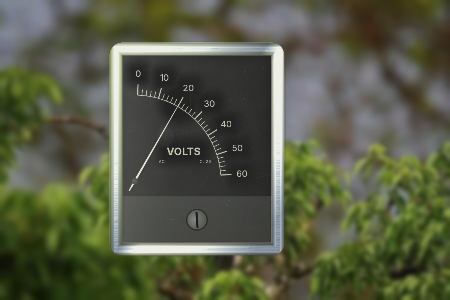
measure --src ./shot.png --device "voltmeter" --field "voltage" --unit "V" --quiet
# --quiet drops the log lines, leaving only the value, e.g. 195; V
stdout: 20; V
